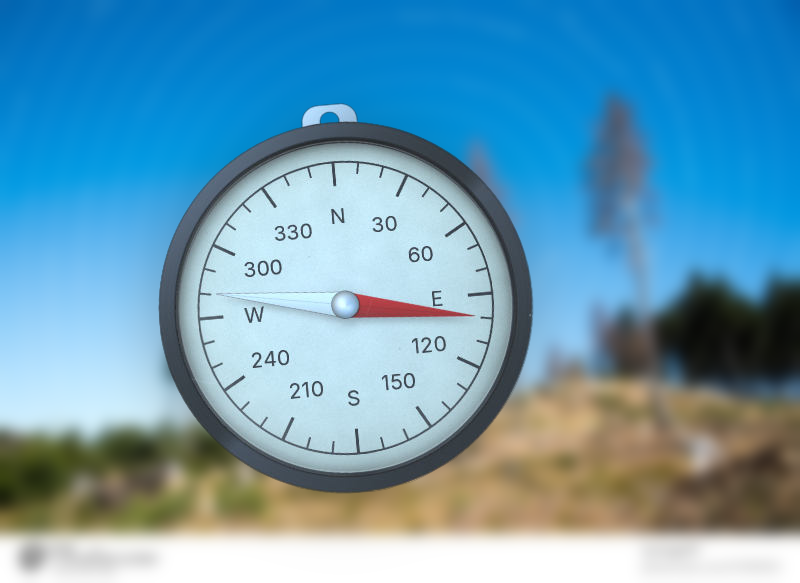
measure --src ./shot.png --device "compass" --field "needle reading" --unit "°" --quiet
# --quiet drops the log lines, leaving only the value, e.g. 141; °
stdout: 100; °
